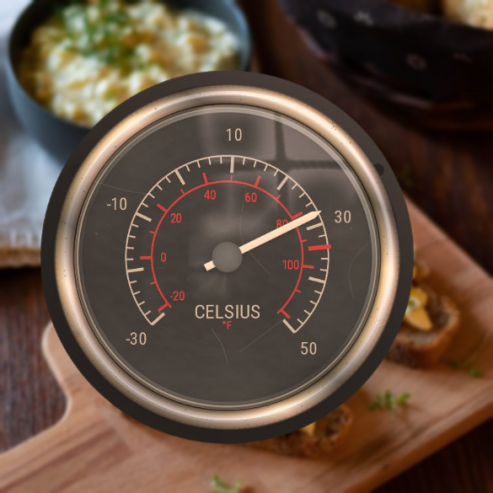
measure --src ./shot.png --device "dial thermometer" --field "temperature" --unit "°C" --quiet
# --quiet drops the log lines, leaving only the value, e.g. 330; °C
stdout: 28; °C
